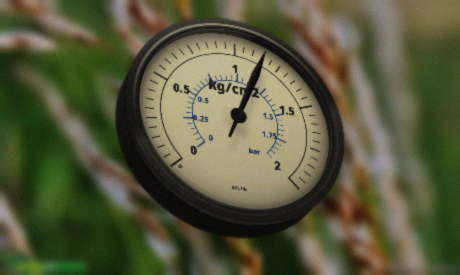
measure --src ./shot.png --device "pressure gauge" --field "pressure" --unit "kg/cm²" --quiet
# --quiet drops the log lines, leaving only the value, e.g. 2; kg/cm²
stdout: 1.15; kg/cm²
